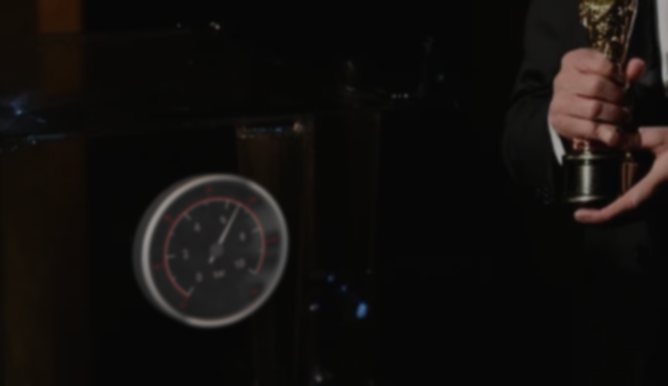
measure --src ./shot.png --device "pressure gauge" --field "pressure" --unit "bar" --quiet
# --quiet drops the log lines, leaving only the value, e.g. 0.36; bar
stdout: 6.5; bar
